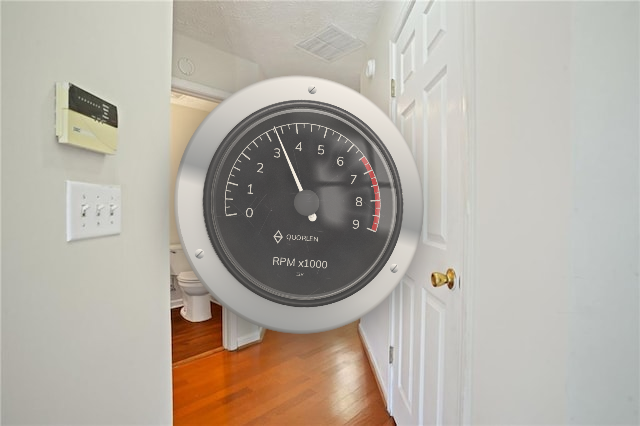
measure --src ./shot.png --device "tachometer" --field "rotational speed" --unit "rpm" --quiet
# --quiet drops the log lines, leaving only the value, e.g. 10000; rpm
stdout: 3250; rpm
